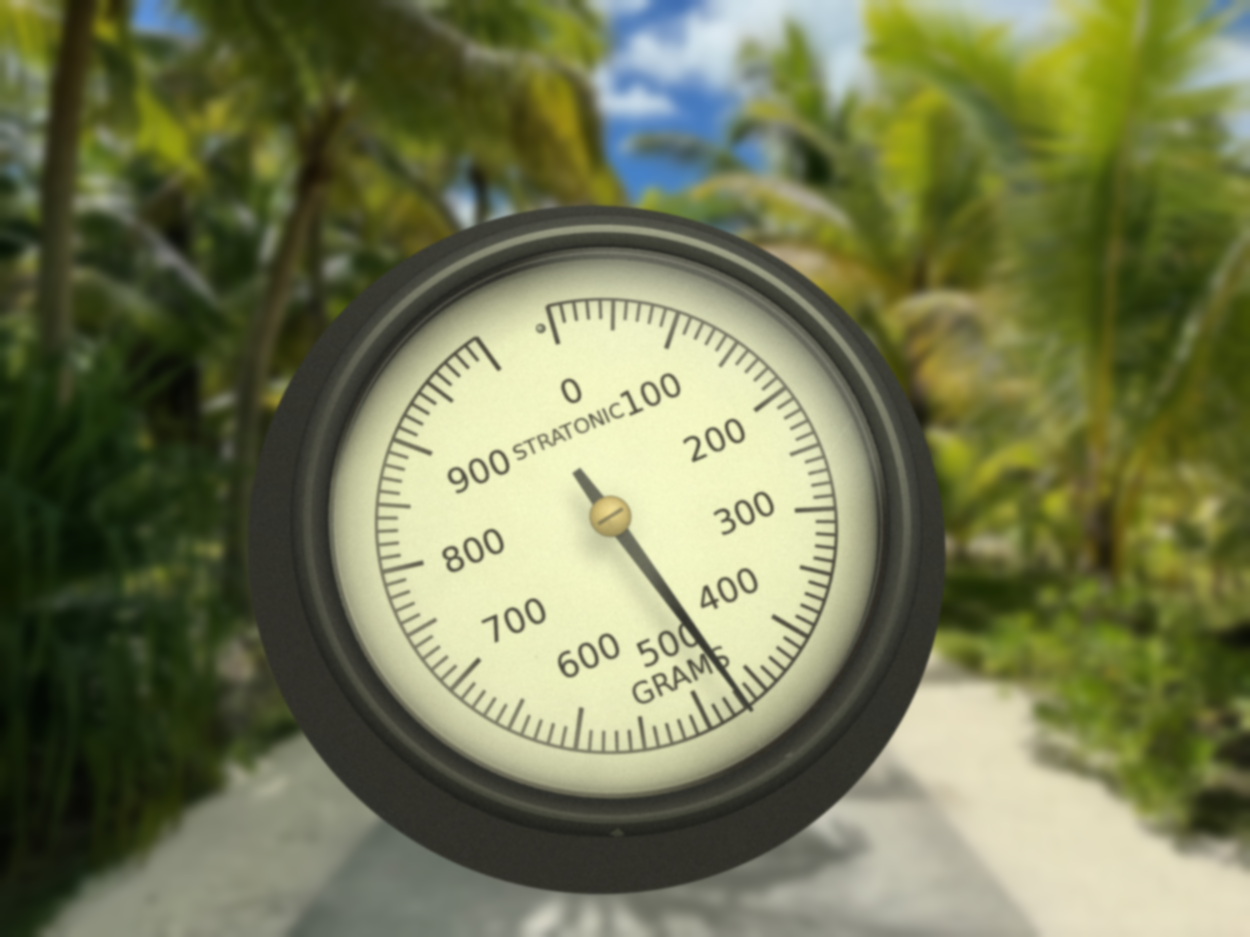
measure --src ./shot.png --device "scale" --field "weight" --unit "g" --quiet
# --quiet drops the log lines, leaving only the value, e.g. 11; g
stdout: 470; g
